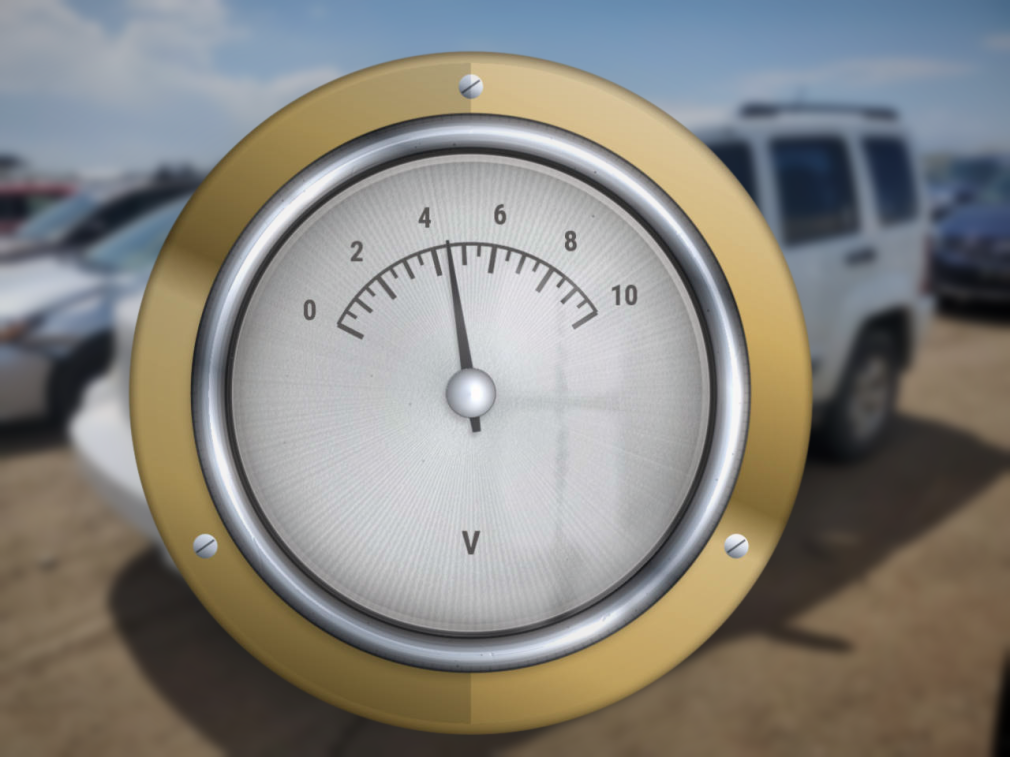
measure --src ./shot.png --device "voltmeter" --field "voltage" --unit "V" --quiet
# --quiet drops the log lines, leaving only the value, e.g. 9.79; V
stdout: 4.5; V
